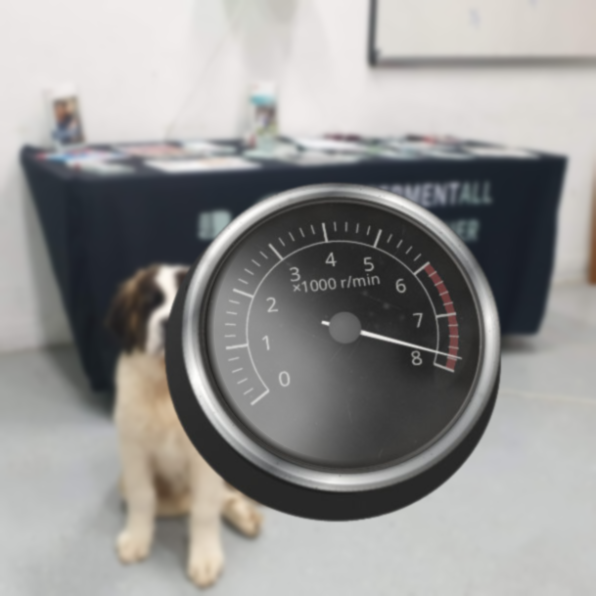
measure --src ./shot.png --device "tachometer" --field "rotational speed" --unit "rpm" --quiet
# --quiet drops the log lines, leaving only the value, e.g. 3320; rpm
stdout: 7800; rpm
